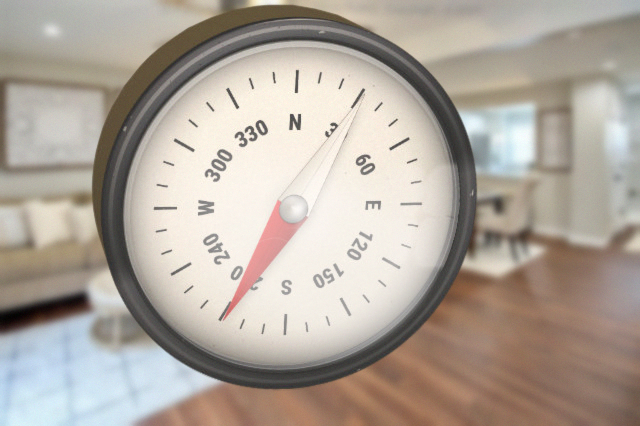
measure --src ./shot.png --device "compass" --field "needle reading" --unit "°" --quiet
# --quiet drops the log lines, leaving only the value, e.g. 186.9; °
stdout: 210; °
